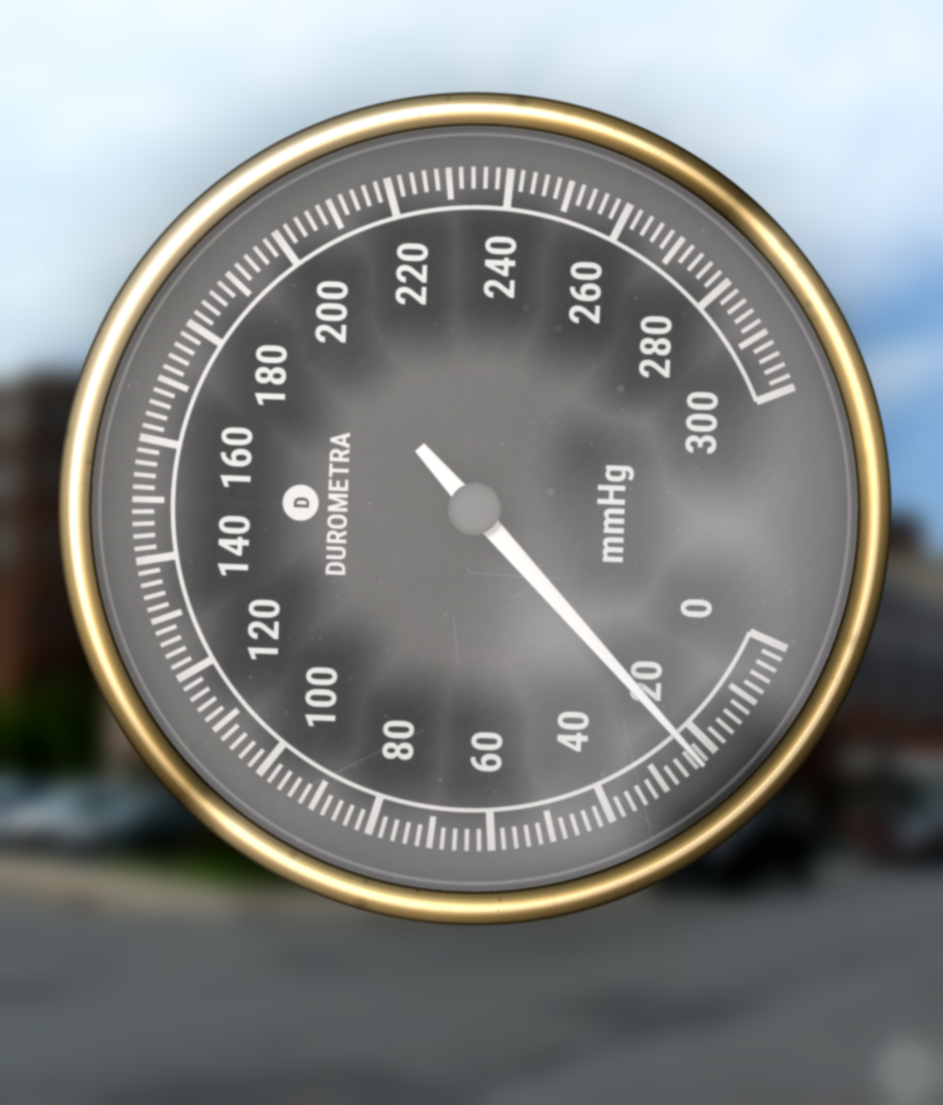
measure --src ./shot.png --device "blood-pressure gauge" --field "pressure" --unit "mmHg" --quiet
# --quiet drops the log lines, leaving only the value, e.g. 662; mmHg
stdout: 23; mmHg
